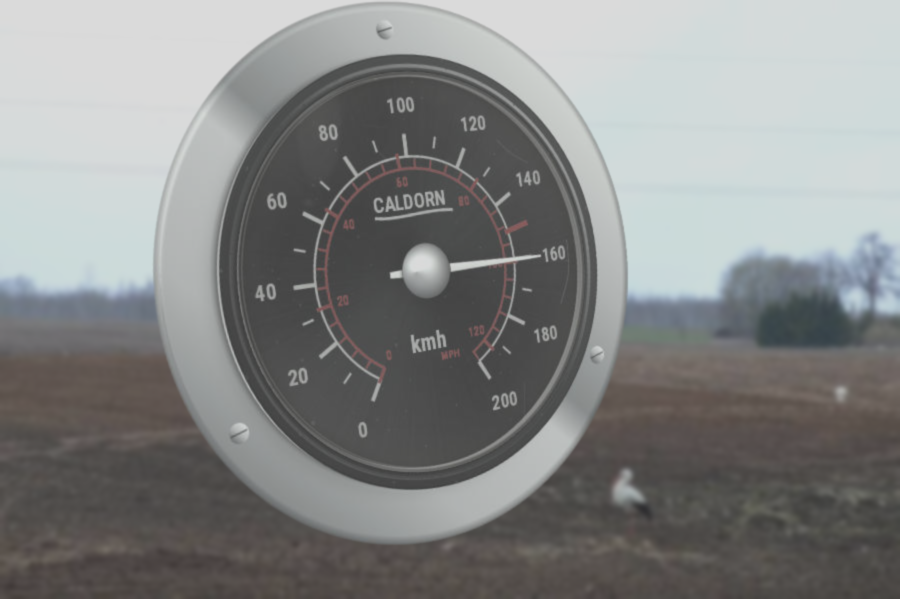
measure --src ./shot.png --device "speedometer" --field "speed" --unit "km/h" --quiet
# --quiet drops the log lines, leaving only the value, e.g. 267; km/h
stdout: 160; km/h
